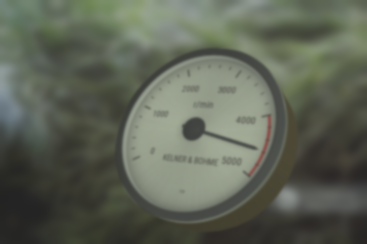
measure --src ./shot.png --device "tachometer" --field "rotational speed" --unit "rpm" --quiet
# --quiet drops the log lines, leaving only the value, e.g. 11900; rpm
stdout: 4600; rpm
